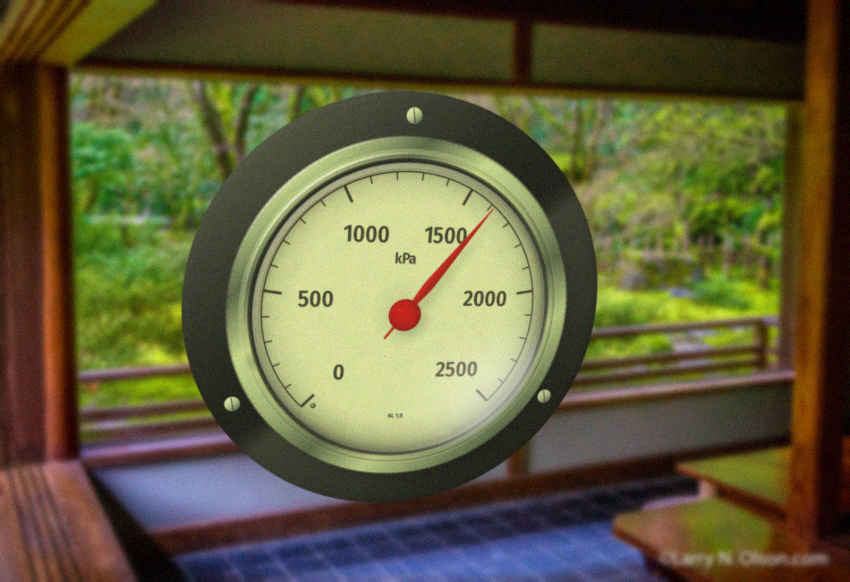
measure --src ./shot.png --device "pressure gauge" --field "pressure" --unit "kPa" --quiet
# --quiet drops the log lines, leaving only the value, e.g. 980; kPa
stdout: 1600; kPa
